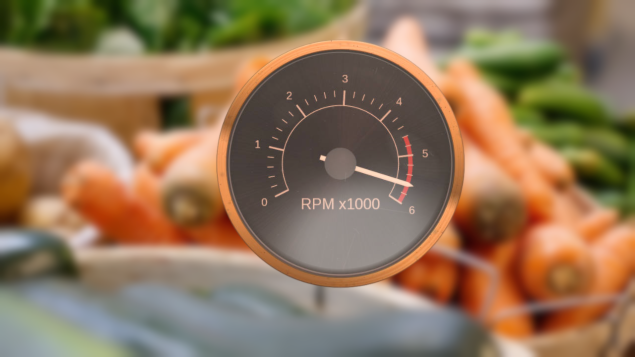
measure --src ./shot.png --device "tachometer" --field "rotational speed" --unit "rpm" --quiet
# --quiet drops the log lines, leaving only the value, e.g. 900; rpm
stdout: 5600; rpm
